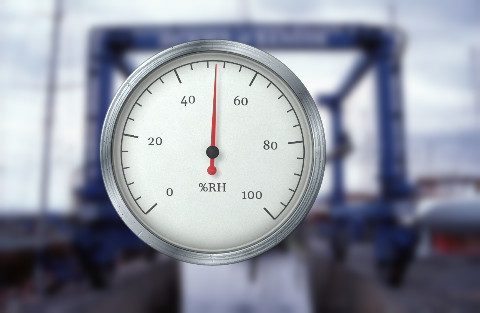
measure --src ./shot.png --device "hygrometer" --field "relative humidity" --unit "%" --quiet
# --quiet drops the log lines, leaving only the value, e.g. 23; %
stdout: 50; %
